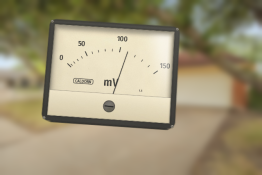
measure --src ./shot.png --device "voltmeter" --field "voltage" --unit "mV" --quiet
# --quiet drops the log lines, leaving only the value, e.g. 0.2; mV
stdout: 110; mV
